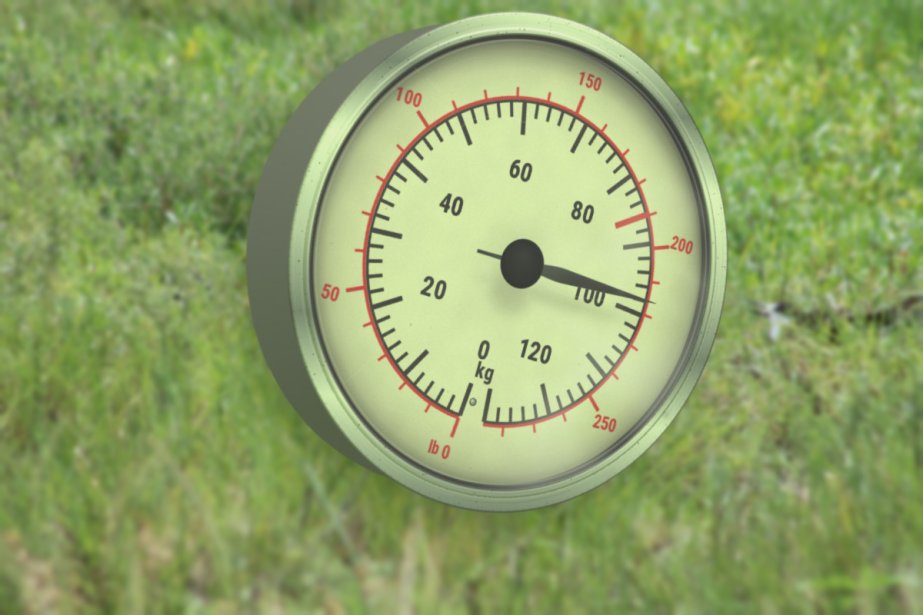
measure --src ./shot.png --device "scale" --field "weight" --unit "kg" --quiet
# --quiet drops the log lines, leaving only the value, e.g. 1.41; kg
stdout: 98; kg
